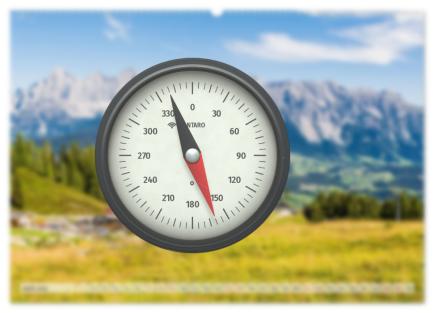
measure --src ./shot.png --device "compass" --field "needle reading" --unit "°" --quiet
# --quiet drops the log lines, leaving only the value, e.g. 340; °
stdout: 160; °
